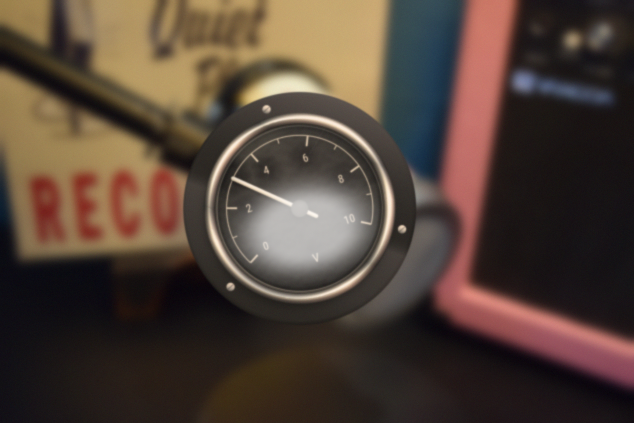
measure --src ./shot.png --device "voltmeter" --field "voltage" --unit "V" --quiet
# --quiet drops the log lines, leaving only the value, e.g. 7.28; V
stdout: 3; V
